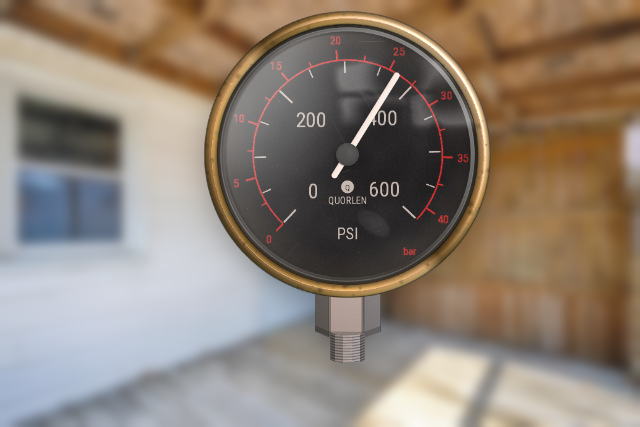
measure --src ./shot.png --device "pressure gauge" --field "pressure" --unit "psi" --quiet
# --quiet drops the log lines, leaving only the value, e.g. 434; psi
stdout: 375; psi
